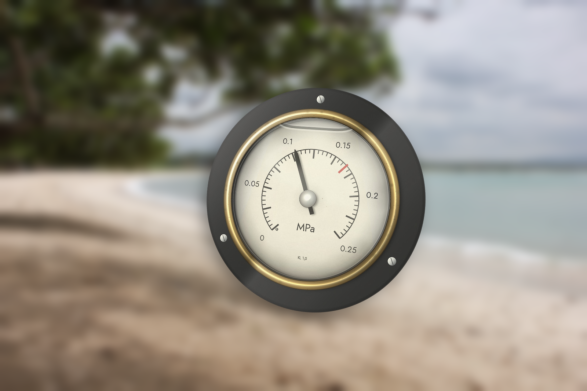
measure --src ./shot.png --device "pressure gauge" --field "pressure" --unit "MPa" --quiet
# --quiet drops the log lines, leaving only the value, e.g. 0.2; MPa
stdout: 0.105; MPa
